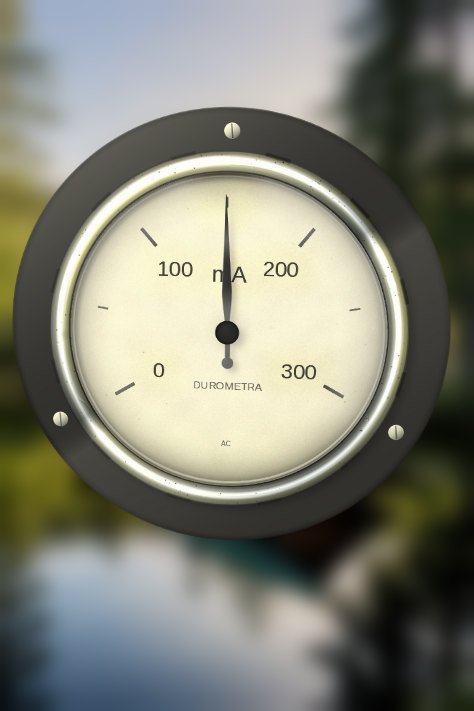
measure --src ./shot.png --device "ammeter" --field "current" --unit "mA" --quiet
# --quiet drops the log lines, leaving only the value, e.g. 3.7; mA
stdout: 150; mA
